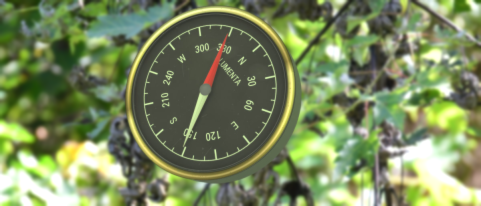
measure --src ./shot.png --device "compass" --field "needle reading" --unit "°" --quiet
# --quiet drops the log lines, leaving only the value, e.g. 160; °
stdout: 330; °
